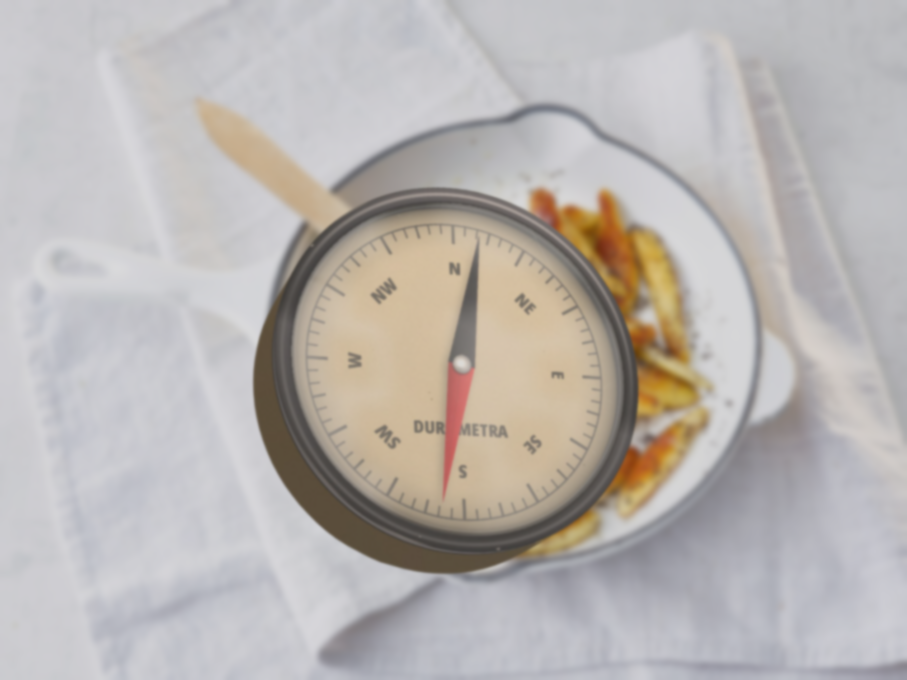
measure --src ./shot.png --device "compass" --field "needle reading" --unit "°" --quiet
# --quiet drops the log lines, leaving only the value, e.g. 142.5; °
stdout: 190; °
